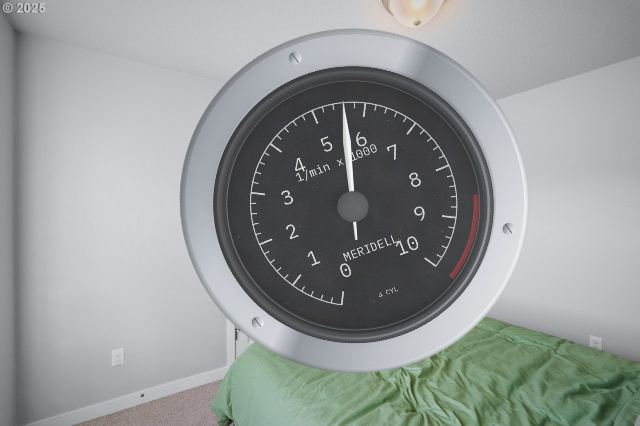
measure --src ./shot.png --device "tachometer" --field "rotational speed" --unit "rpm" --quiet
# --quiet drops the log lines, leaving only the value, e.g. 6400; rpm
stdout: 5600; rpm
